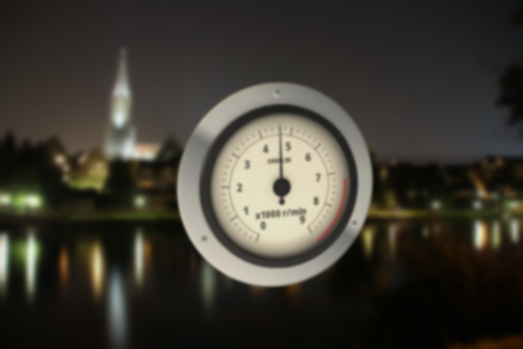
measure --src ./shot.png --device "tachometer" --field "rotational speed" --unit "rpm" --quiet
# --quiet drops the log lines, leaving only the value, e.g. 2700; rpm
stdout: 4600; rpm
